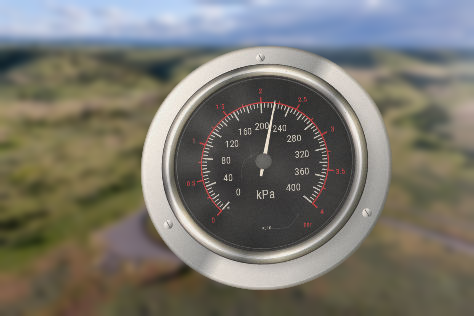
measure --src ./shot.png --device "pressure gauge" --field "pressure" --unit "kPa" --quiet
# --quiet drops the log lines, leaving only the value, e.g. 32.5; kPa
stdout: 220; kPa
